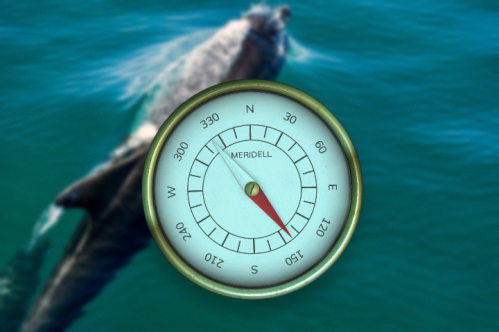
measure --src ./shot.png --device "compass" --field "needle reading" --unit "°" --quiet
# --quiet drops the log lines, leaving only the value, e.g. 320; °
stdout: 142.5; °
